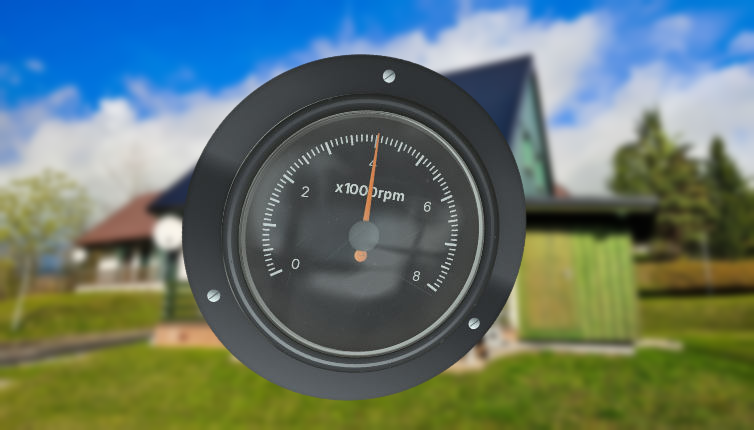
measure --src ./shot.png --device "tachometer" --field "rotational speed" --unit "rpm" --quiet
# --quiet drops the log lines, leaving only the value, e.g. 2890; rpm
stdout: 4000; rpm
